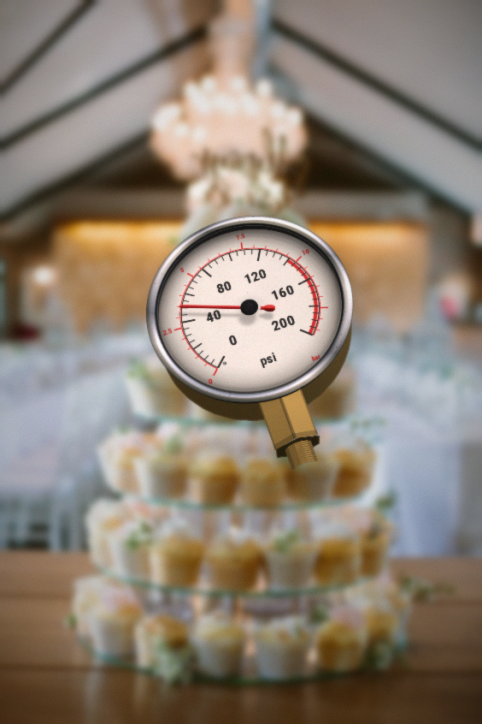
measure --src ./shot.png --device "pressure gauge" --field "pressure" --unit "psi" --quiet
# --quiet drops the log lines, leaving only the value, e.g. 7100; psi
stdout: 50; psi
